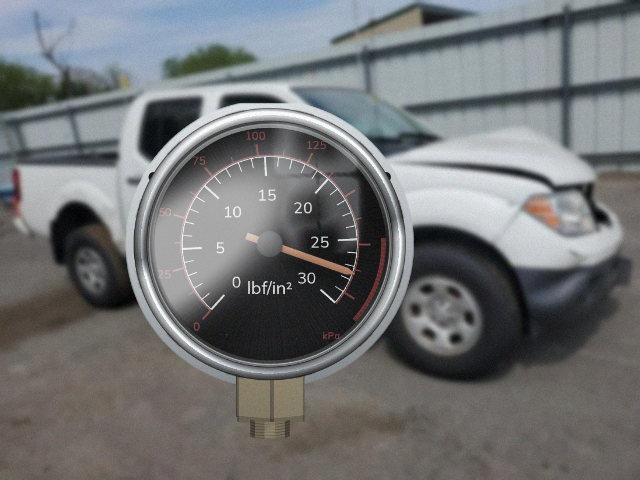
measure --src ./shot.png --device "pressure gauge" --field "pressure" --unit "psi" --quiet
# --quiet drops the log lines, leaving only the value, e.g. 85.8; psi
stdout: 27.5; psi
